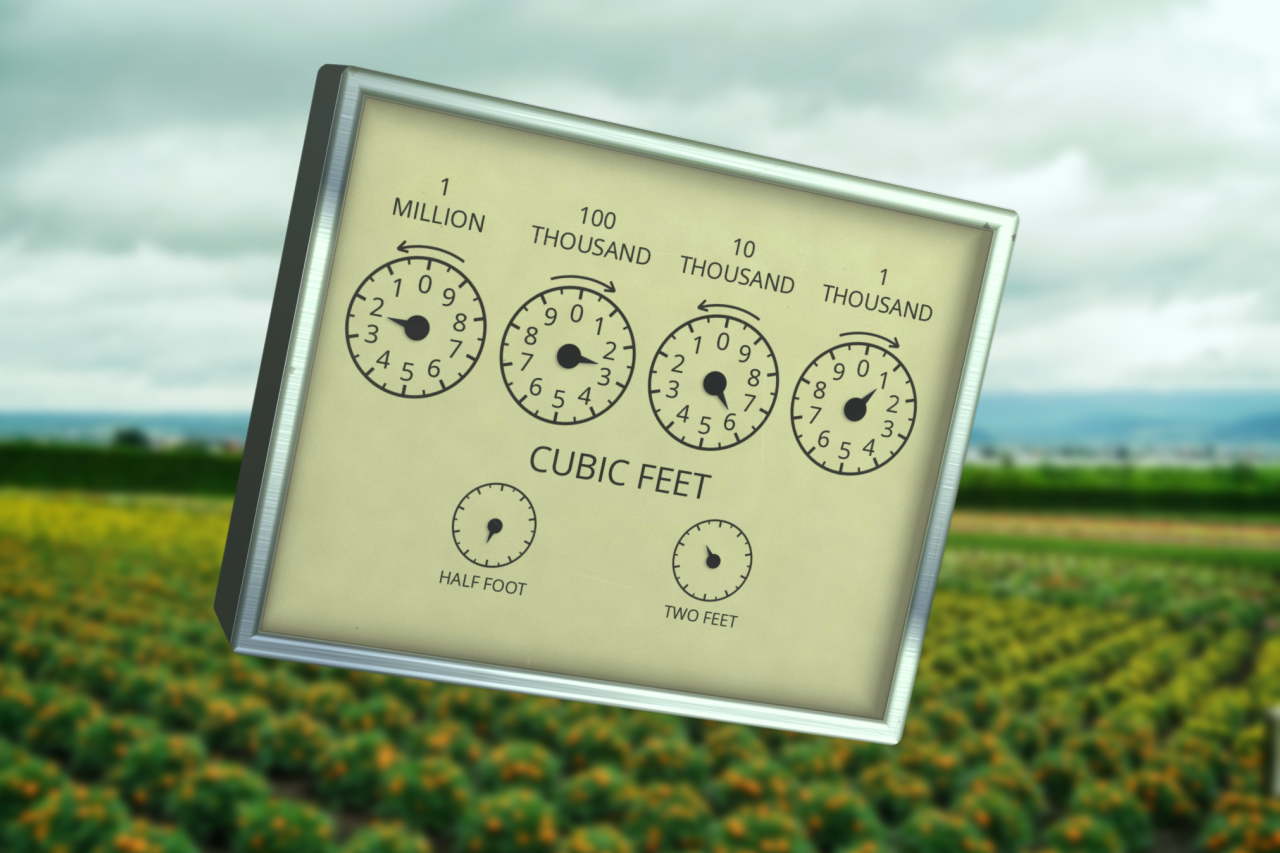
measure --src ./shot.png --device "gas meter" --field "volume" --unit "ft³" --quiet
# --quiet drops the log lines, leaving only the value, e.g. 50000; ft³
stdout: 226100; ft³
